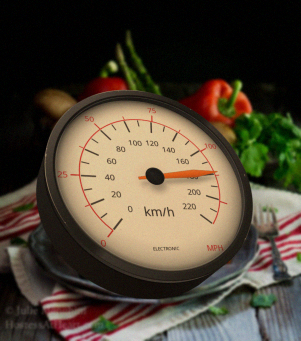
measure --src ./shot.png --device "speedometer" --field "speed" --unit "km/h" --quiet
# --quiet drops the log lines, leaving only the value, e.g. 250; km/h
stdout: 180; km/h
